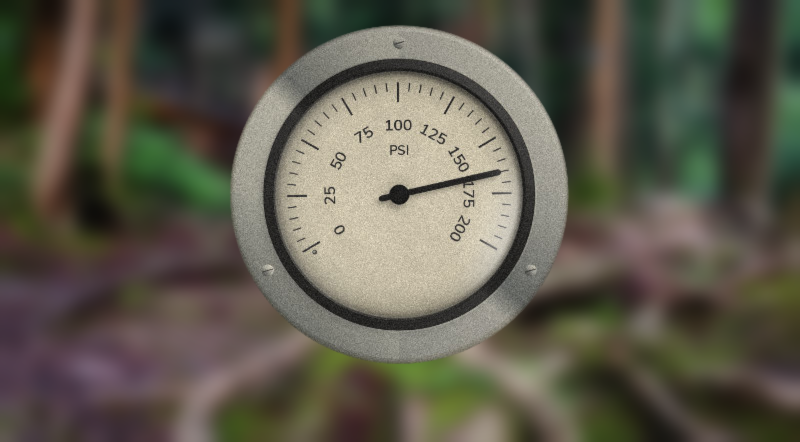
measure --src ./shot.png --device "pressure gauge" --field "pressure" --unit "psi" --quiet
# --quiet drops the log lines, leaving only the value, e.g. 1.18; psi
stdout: 165; psi
